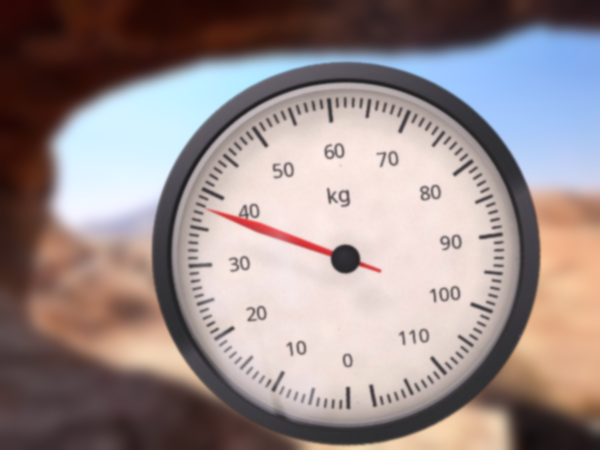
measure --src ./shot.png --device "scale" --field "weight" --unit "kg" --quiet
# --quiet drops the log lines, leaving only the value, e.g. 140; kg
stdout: 38; kg
